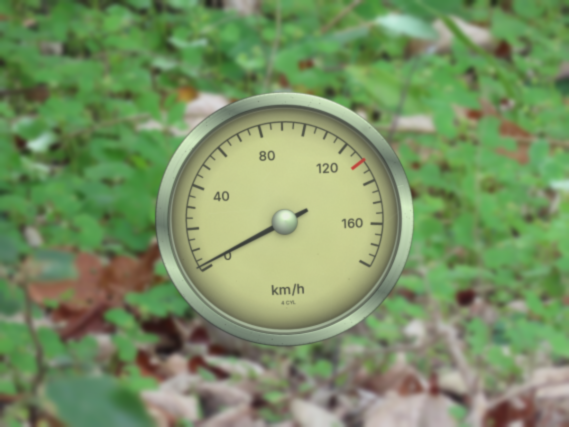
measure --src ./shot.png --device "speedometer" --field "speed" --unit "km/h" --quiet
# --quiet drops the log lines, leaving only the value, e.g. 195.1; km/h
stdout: 2.5; km/h
